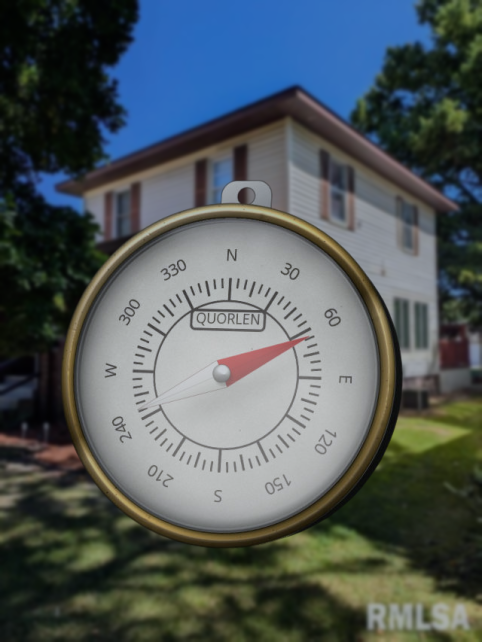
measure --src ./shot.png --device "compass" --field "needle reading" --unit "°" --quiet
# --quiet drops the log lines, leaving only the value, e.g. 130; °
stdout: 65; °
